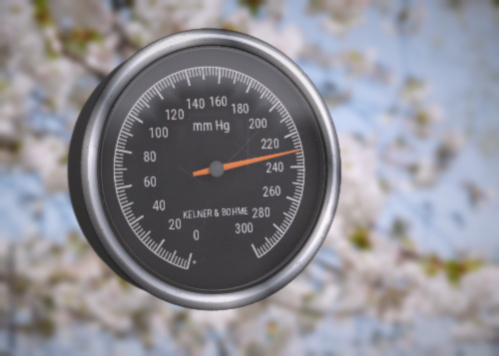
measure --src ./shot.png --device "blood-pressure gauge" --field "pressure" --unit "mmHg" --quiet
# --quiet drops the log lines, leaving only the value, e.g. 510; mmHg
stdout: 230; mmHg
